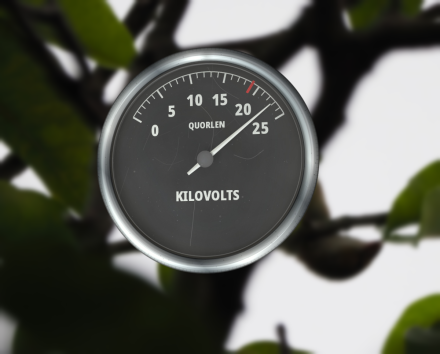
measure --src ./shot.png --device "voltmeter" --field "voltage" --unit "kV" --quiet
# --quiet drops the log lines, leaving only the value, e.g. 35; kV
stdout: 23; kV
